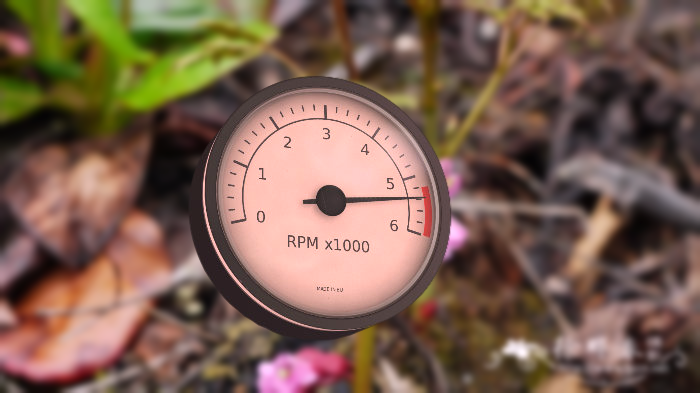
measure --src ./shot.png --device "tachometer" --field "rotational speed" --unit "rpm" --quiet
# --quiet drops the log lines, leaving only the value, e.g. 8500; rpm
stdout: 5400; rpm
